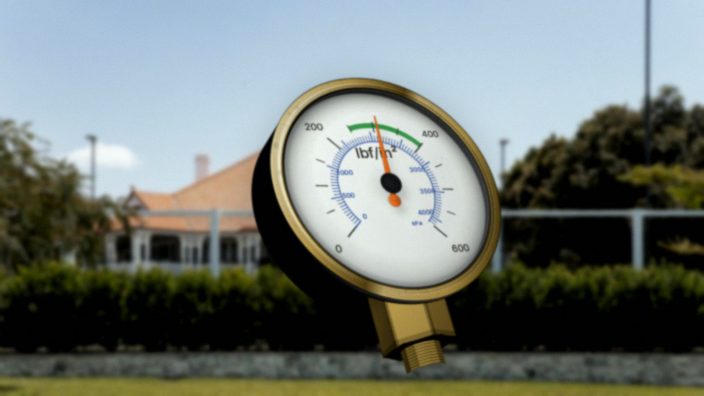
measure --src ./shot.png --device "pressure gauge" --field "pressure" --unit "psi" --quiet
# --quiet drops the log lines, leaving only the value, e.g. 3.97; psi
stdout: 300; psi
